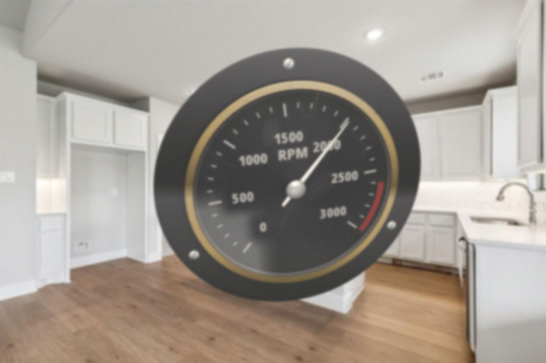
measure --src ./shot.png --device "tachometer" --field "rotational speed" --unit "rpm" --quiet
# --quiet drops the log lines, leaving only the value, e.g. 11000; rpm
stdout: 2000; rpm
